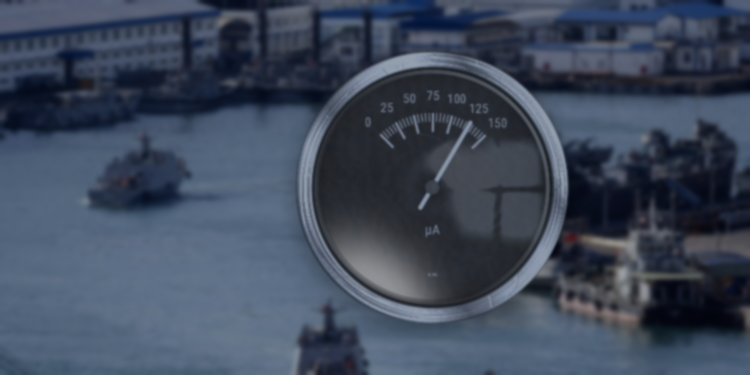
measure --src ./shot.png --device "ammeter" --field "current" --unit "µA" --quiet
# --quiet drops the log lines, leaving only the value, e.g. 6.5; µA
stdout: 125; µA
